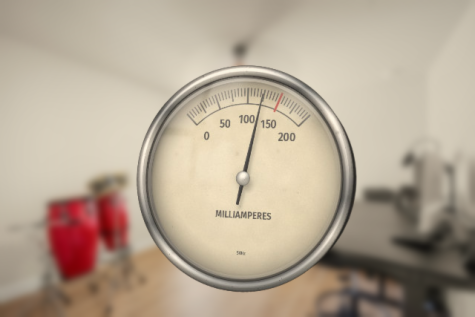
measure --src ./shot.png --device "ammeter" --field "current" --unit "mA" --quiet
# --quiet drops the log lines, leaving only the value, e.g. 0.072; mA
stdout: 125; mA
